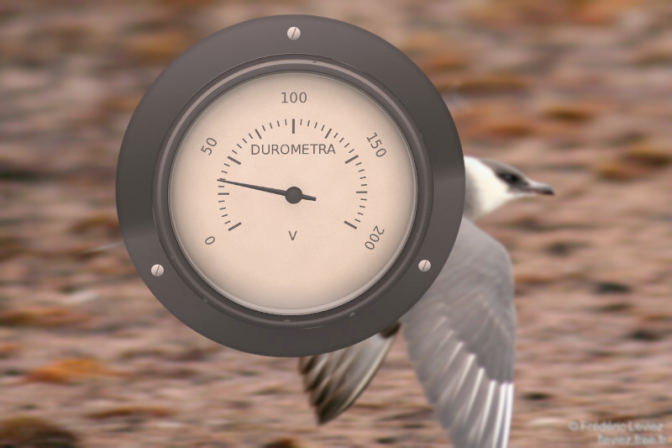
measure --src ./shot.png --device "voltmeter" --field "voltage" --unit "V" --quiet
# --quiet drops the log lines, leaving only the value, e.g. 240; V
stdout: 35; V
